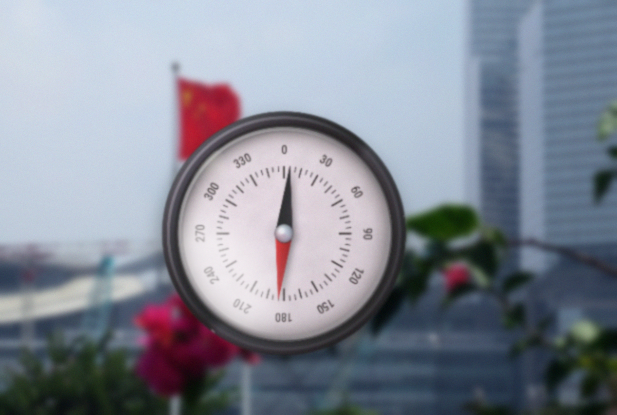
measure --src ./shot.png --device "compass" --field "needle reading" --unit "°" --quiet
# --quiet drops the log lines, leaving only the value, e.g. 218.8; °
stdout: 185; °
